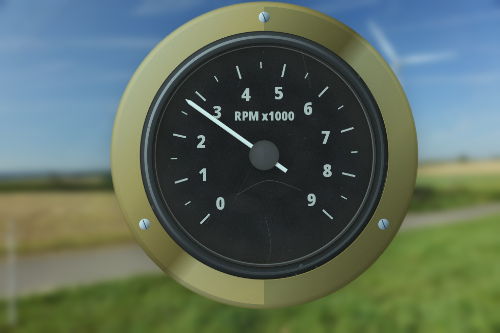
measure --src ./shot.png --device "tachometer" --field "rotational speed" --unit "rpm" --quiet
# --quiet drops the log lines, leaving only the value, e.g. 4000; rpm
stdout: 2750; rpm
